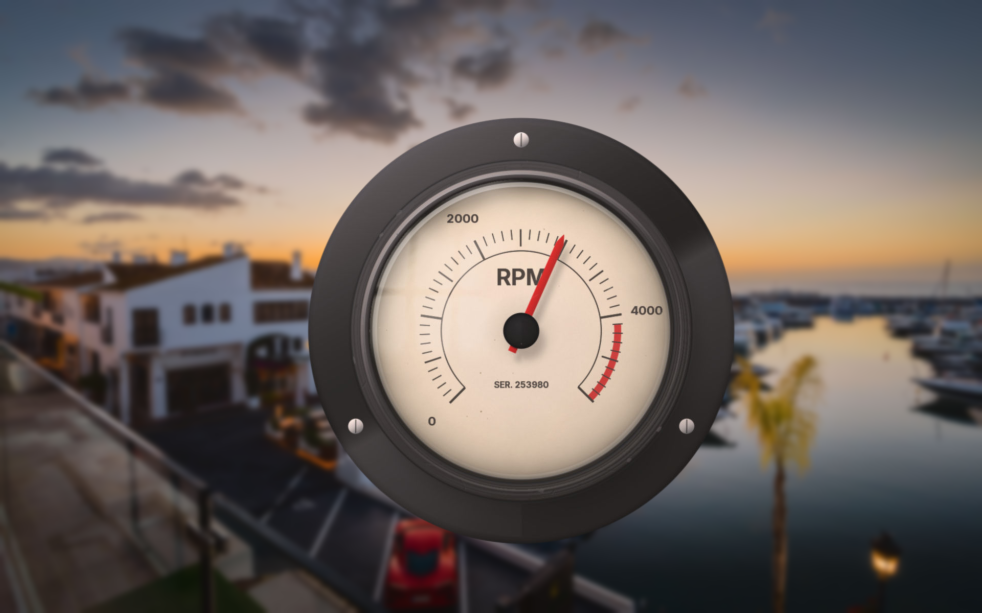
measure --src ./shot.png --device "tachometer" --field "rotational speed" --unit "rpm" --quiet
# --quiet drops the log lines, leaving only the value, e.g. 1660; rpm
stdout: 2950; rpm
